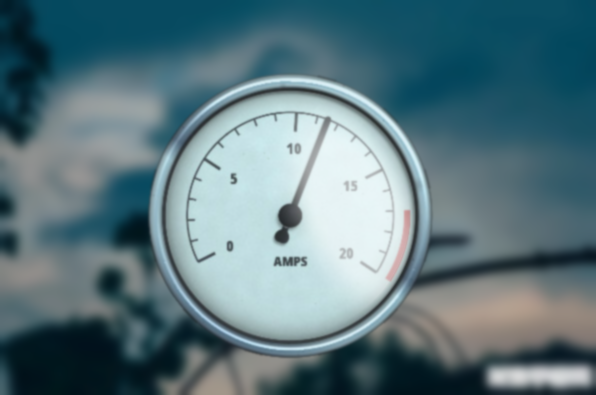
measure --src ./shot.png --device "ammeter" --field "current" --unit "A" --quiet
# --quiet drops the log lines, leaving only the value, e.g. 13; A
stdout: 11.5; A
